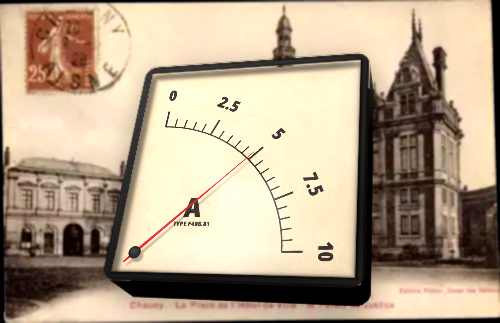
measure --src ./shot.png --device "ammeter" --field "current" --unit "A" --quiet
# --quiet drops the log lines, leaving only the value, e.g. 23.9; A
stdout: 5; A
